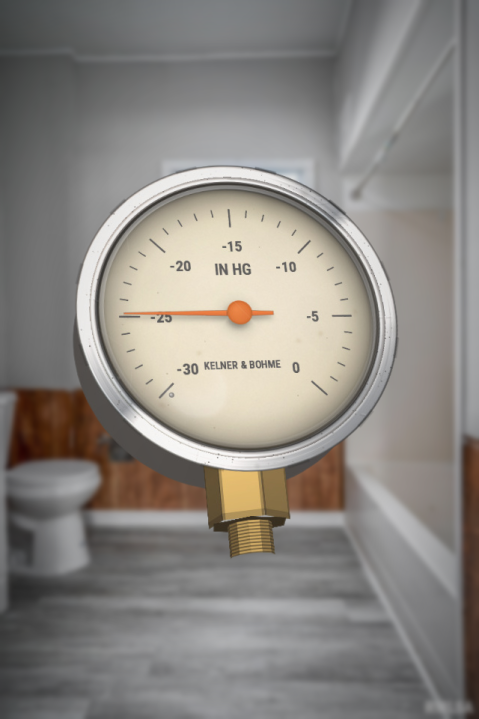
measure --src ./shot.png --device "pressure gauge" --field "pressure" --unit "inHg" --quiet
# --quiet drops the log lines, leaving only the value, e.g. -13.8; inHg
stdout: -25; inHg
